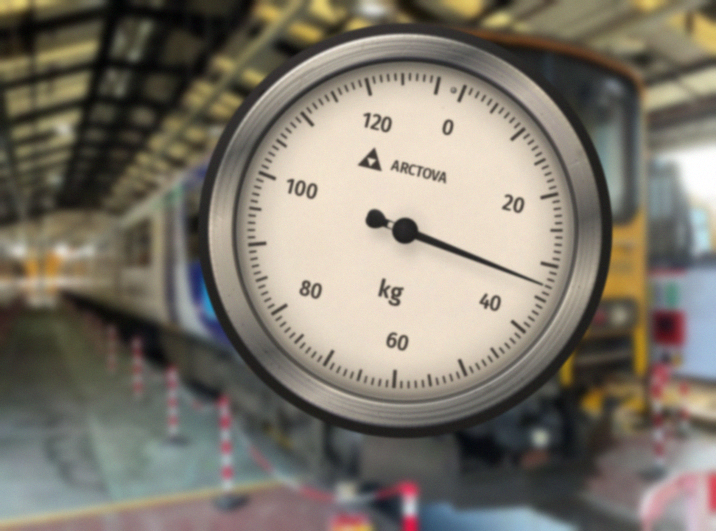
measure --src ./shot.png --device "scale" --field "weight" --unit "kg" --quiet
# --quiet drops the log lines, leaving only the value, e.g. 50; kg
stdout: 33; kg
